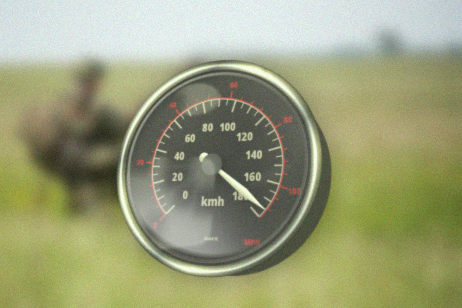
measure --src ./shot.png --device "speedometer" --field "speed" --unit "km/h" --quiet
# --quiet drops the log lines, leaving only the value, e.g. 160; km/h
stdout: 175; km/h
